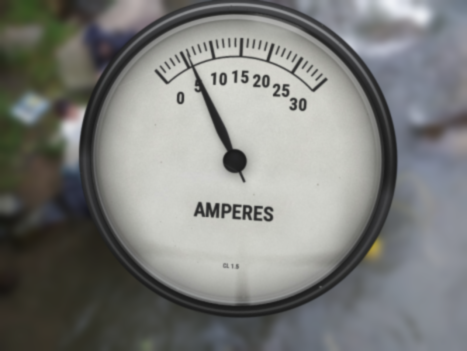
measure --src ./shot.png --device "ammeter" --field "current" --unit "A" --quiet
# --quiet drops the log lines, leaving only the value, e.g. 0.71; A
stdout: 6; A
